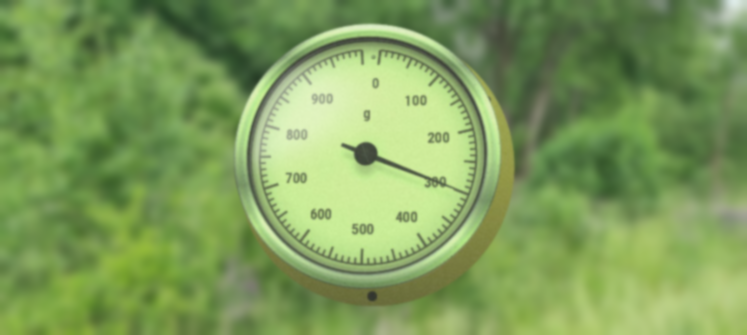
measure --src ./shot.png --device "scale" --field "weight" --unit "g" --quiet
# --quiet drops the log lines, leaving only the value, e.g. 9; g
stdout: 300; g
